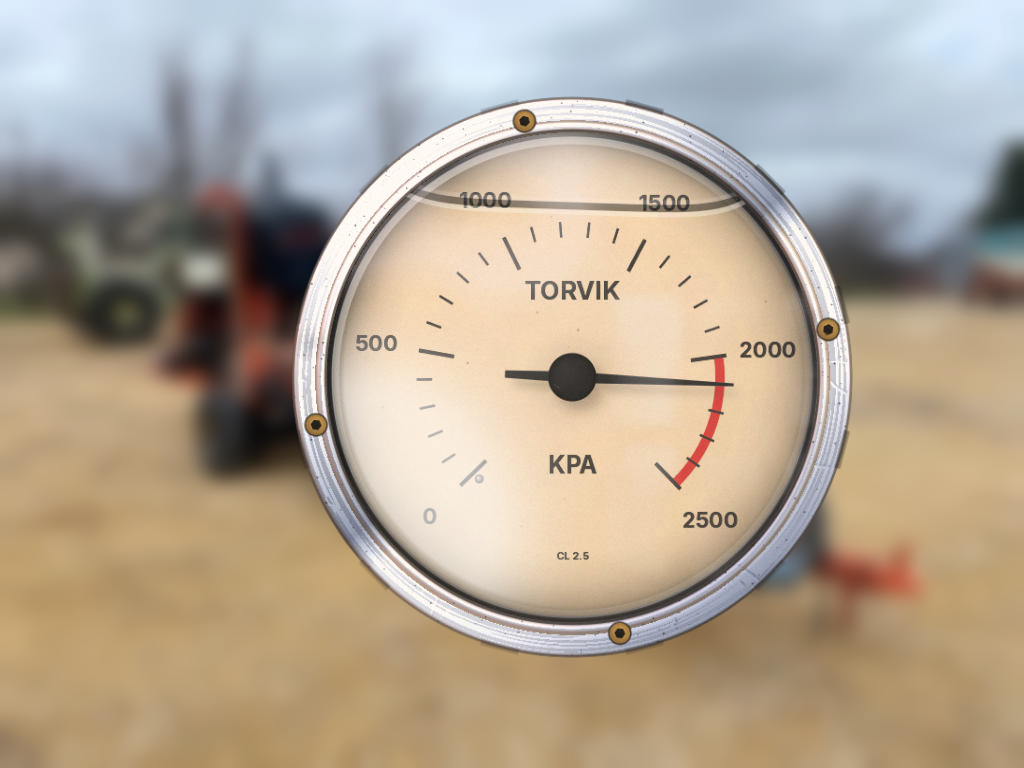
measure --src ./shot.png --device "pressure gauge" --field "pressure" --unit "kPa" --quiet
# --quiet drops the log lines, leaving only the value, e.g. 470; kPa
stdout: 2100; kPa
